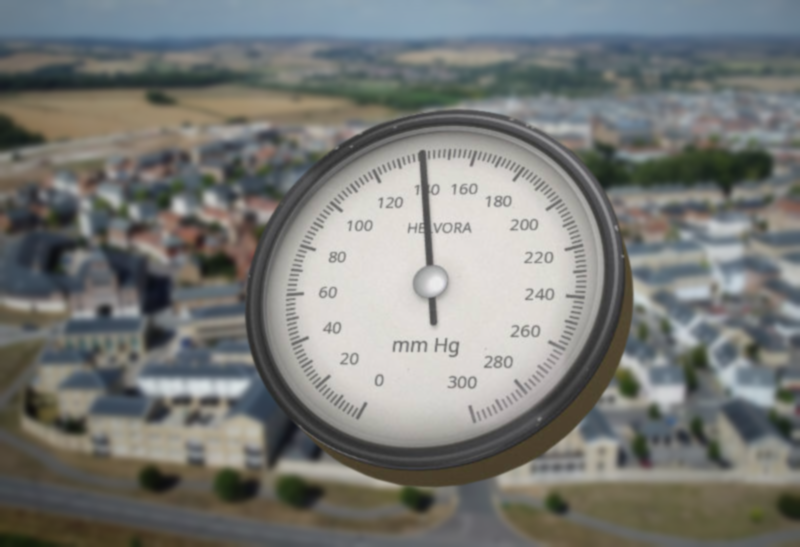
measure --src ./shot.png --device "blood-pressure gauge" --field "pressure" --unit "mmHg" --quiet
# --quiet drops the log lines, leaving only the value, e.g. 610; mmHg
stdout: 140; mmHg
